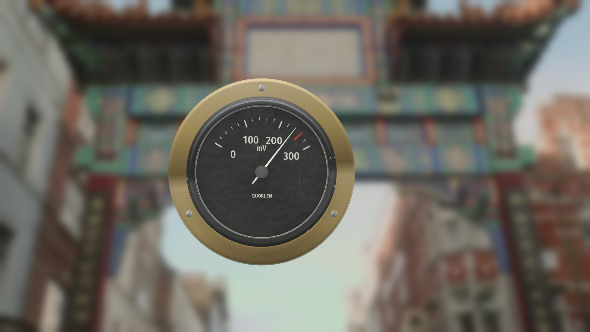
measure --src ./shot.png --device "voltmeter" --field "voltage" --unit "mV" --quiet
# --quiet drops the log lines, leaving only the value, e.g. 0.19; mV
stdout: 240; mV
